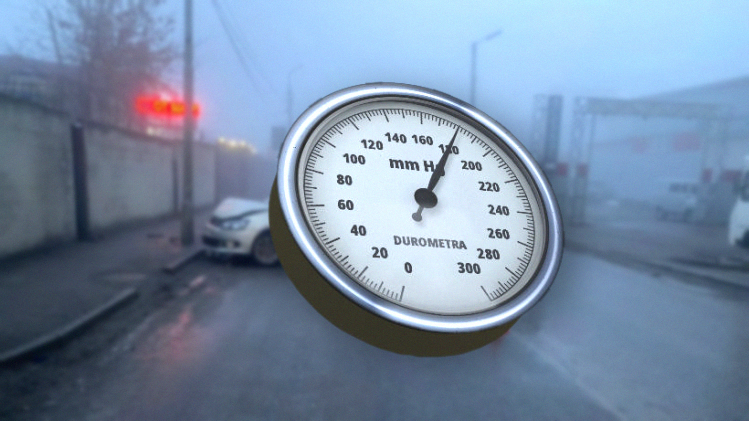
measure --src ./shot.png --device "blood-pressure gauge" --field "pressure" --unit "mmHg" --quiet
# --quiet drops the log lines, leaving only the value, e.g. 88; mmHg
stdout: 180; mmHg
